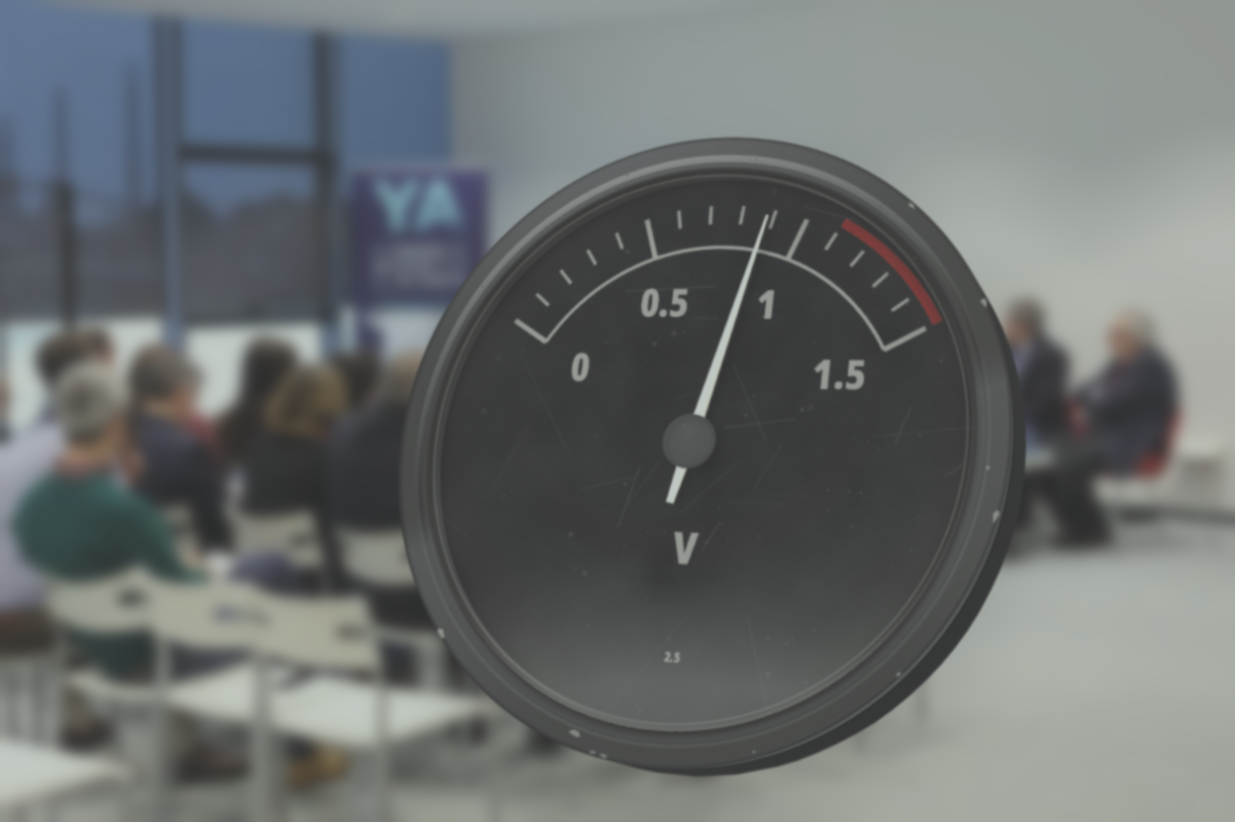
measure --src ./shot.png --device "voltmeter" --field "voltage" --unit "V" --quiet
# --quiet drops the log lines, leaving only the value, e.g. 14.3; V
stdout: 0.9; V
